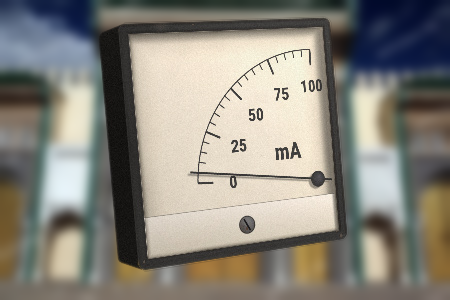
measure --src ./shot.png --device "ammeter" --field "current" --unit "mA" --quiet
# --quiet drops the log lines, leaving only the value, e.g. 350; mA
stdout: 5; mA
